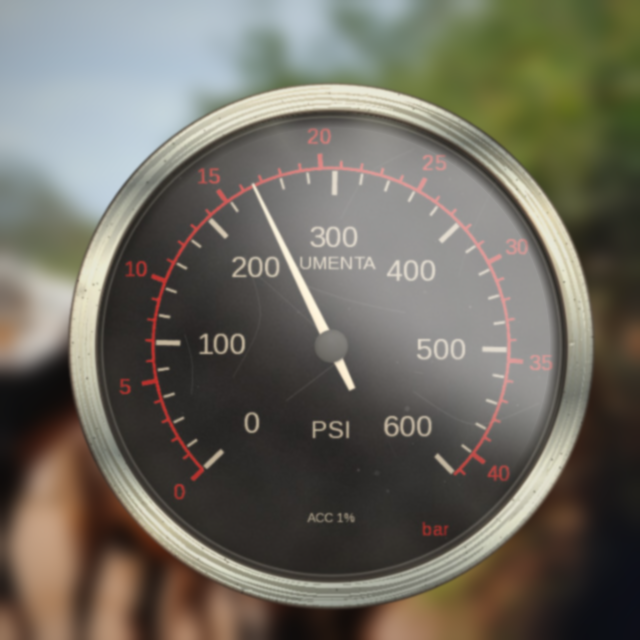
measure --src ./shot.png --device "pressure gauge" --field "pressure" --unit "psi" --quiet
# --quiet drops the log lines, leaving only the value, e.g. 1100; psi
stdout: 240; psi
